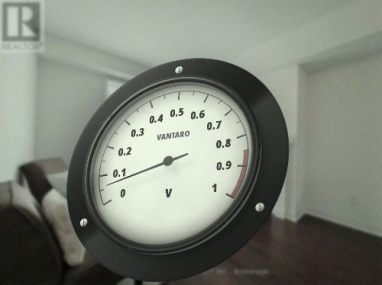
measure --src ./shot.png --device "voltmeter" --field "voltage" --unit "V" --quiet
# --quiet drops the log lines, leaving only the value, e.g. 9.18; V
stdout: 0.05; V
